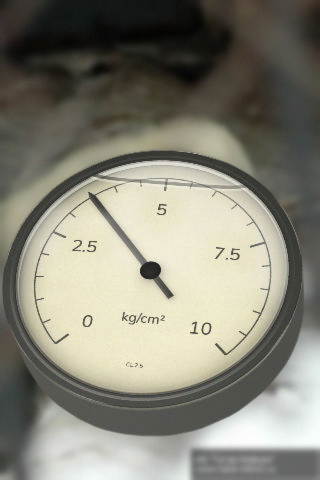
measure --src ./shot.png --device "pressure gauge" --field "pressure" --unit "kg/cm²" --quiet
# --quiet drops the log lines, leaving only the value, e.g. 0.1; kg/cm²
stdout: 3.5; kg/cm²
